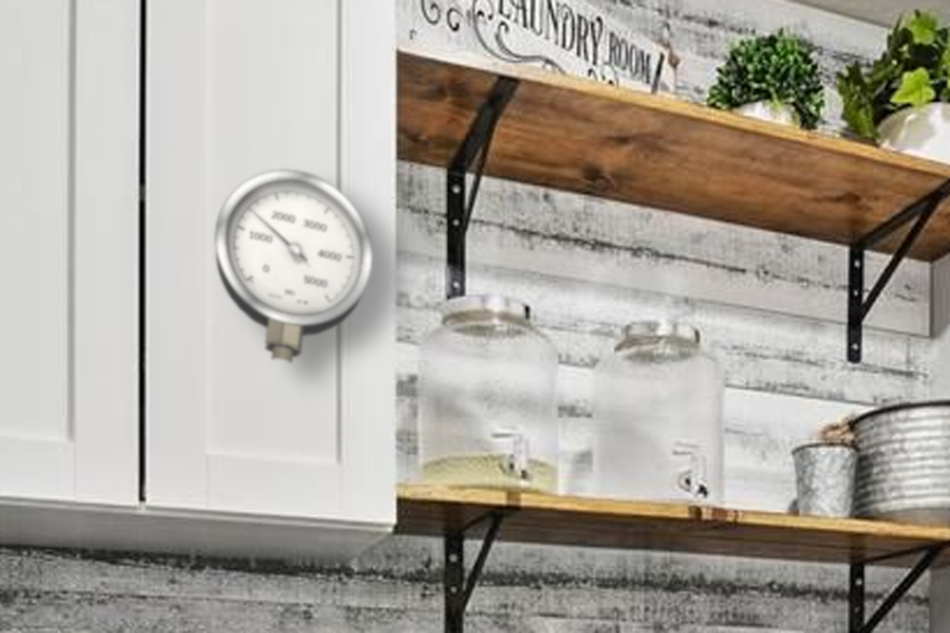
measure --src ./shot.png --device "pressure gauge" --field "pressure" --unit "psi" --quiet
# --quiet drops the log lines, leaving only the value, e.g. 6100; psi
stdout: 1400; psi
